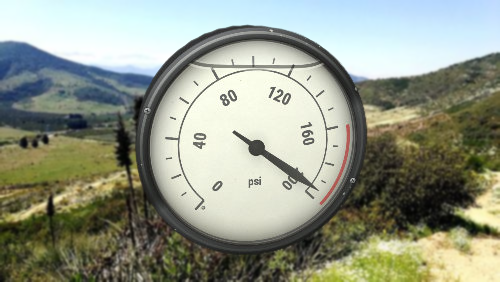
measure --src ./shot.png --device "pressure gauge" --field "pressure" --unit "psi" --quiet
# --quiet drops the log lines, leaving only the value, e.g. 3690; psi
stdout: 195; psi
